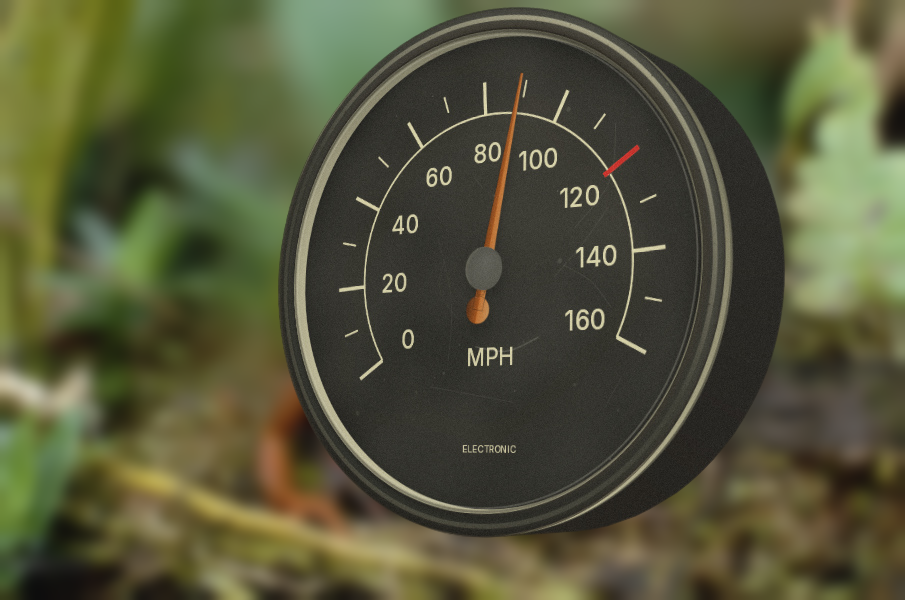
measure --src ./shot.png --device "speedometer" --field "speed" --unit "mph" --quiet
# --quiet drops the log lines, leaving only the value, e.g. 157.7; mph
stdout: 90; mph
